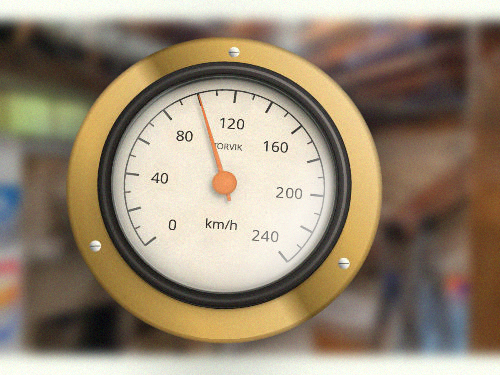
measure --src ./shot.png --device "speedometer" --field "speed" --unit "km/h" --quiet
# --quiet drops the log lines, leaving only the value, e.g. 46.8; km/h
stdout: 100; km/h
